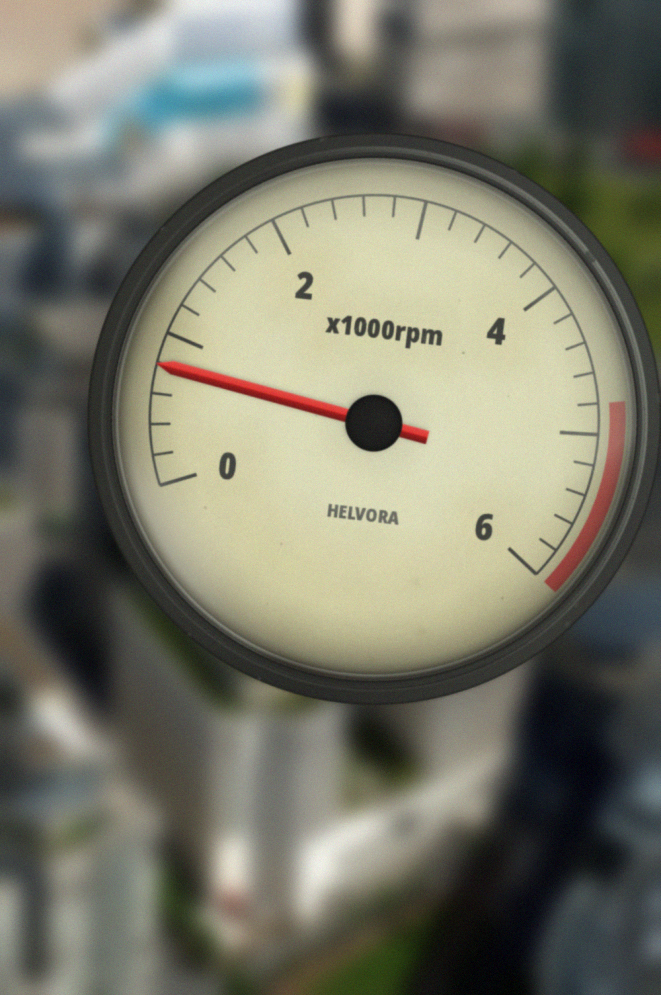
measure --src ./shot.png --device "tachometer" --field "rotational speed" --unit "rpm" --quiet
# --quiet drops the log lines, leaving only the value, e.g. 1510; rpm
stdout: 800; rpm
